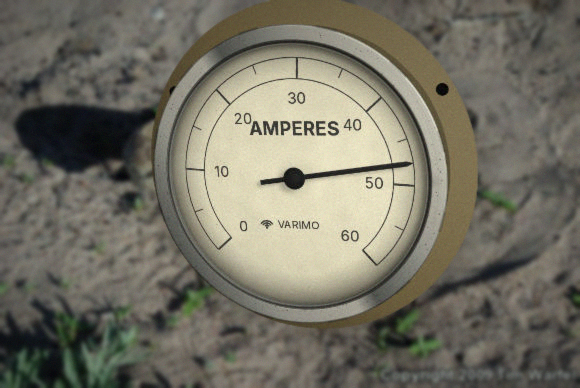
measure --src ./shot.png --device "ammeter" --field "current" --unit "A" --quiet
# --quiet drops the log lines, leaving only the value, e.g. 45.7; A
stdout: 47.5; A
